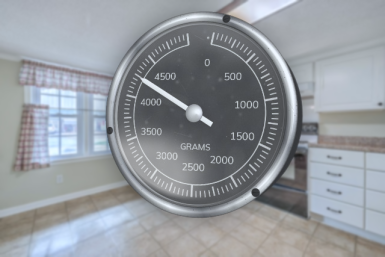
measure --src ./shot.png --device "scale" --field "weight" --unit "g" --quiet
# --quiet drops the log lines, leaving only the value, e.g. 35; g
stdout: 4250; g
